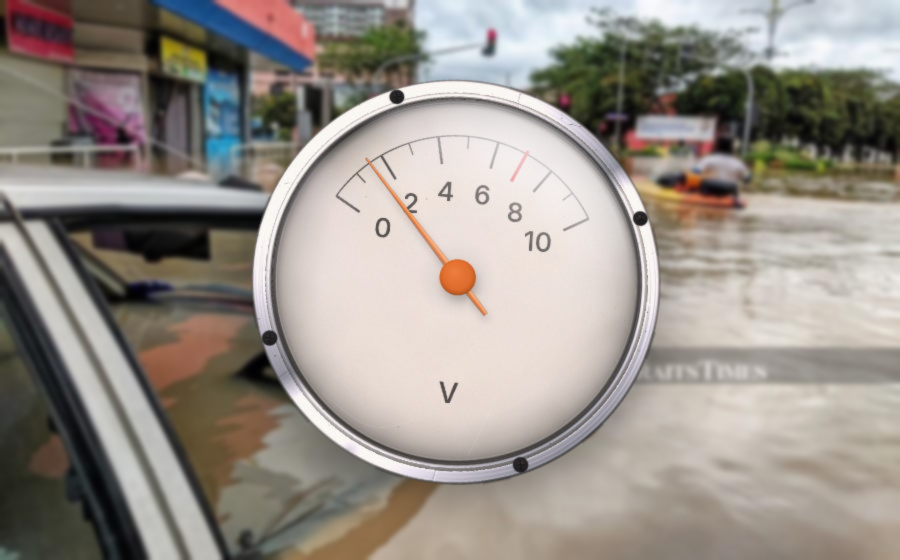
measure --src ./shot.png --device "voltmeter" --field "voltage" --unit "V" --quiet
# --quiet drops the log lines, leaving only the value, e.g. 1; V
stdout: 1.5; V
